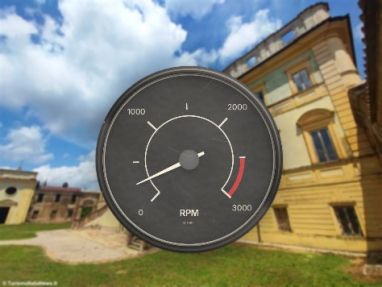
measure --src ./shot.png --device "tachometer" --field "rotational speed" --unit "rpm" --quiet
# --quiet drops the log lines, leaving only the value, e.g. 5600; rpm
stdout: 250; rpm
